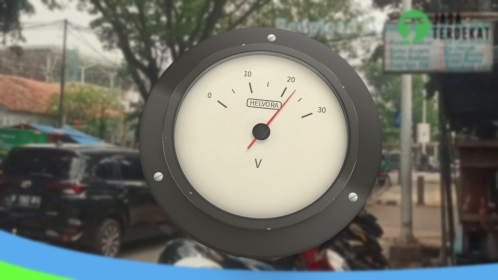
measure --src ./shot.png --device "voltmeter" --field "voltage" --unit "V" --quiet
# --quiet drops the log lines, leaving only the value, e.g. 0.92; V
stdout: 22.5; V
